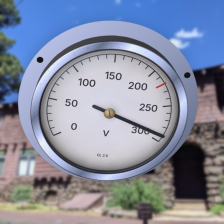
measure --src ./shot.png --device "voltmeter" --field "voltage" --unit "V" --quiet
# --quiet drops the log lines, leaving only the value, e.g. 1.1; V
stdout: 290; V
